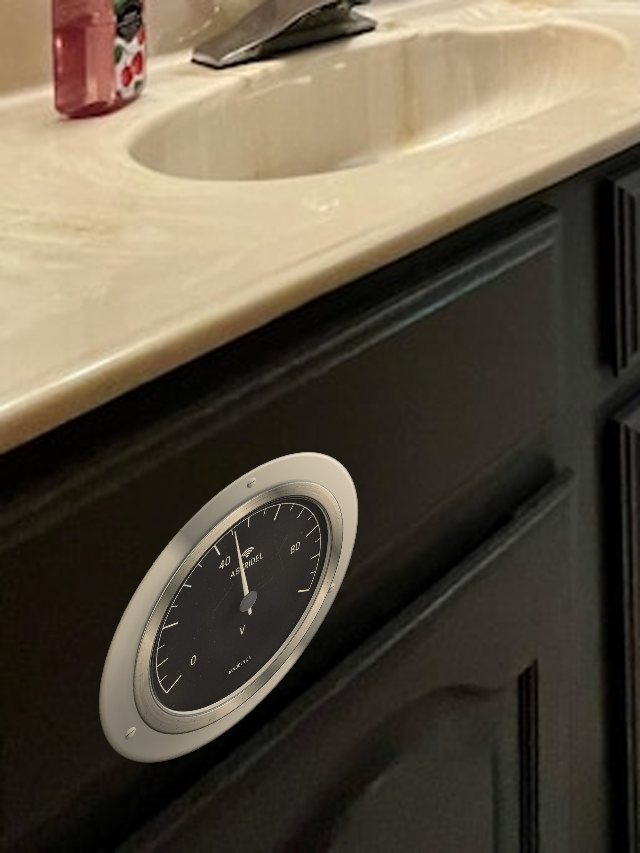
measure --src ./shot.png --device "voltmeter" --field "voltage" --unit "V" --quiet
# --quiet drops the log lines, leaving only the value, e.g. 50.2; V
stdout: 45; V
